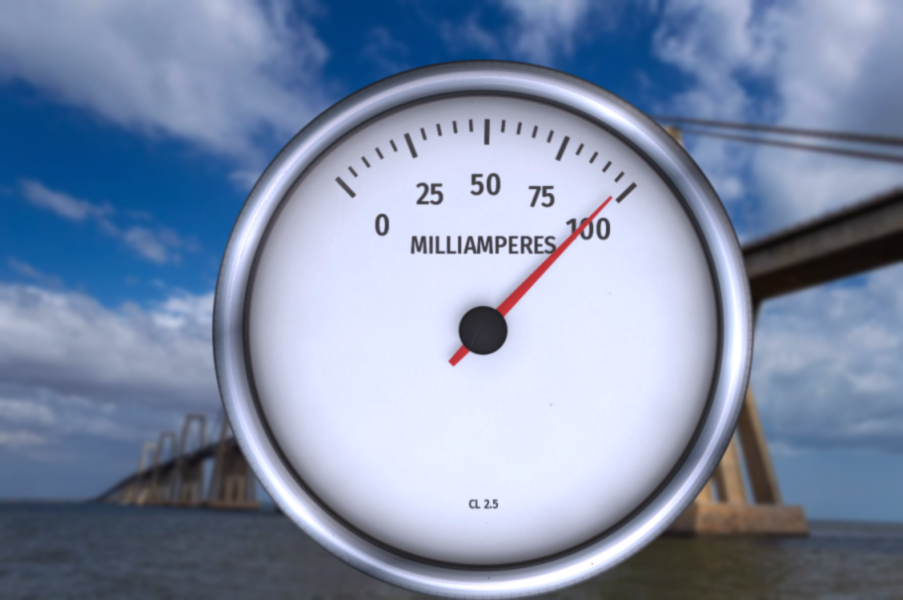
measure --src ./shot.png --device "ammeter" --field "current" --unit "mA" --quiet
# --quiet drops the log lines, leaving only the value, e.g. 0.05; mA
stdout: 97.5; mA
